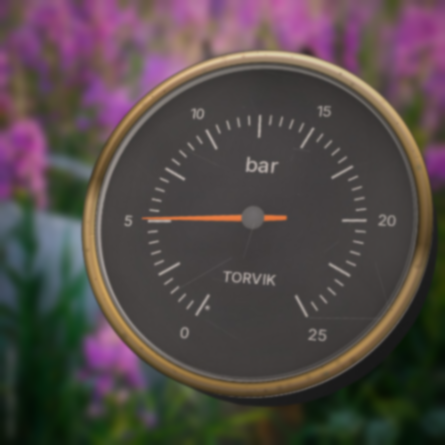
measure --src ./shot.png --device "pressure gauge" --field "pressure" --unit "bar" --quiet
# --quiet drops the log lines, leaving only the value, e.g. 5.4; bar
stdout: 5; bar
